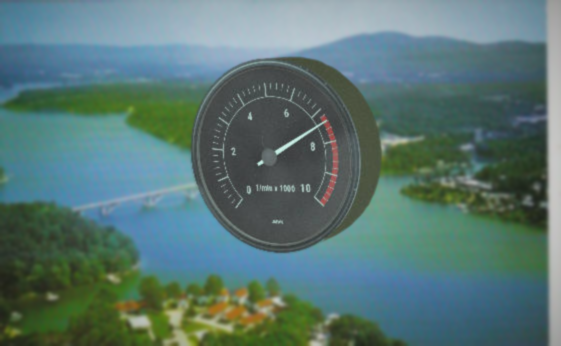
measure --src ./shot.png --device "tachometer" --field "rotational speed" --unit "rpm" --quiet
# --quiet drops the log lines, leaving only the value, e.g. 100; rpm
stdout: 7400; rpm
